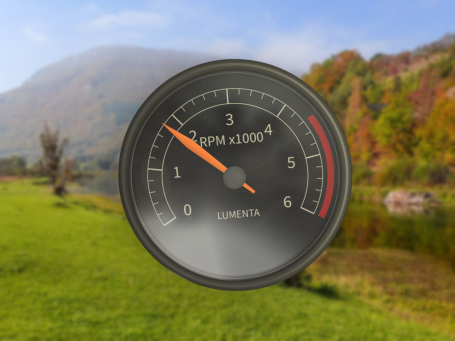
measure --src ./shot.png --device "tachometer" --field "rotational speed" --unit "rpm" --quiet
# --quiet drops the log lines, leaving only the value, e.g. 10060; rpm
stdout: 1800; rpm
